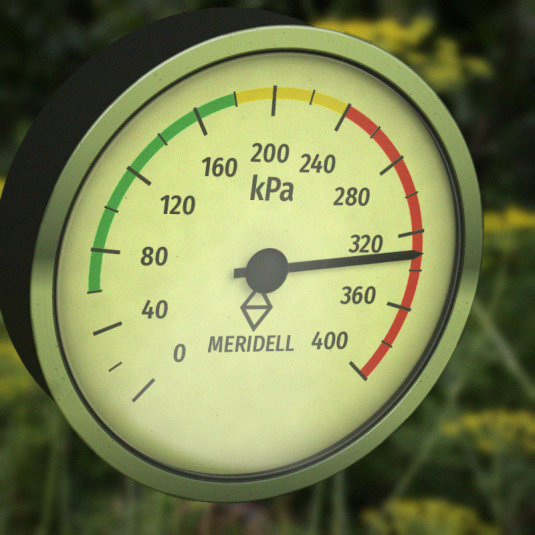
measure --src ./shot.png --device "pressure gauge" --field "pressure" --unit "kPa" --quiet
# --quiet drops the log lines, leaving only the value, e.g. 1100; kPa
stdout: 330; kPa
